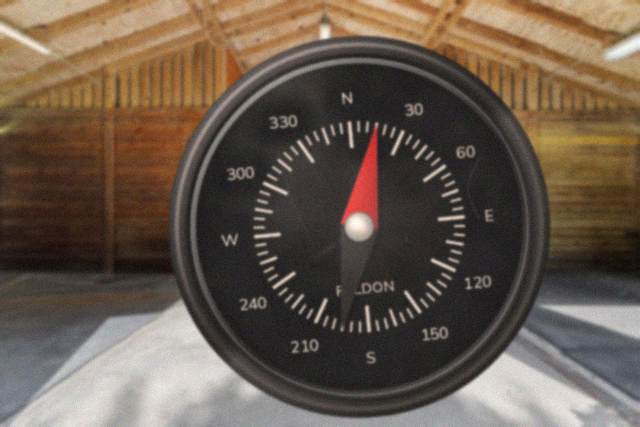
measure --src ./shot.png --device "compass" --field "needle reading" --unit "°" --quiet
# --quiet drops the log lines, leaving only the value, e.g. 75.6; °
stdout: 15; °
